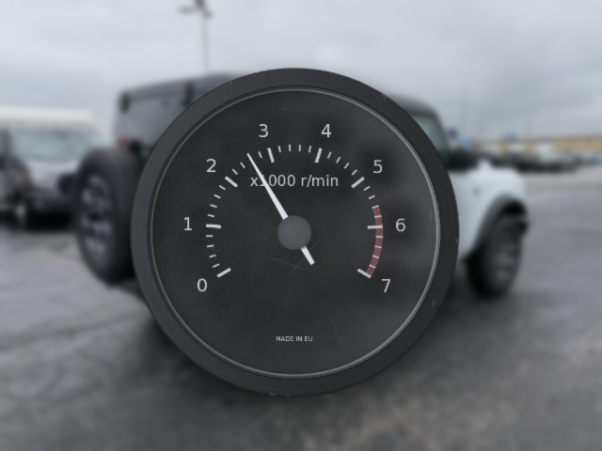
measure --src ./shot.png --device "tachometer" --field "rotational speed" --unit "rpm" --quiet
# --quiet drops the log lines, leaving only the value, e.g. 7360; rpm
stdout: 2600; rpm
